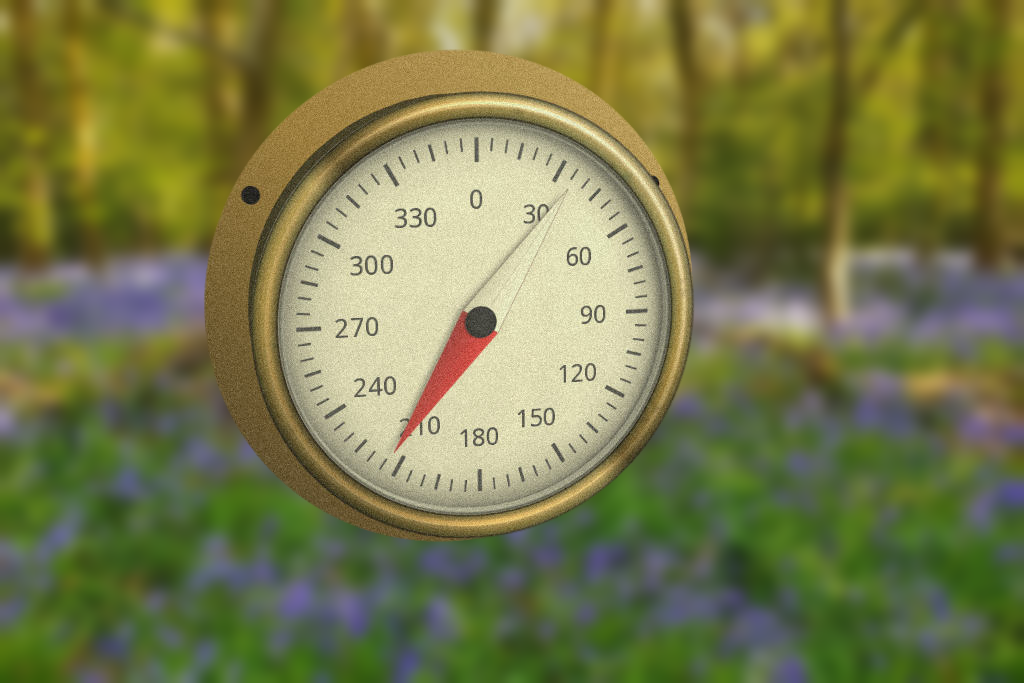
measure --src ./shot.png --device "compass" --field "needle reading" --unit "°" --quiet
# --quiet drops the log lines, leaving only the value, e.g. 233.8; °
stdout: 215; °
